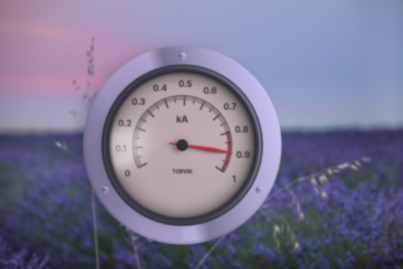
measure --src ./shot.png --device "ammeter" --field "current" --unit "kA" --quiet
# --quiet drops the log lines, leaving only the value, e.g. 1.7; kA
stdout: 0.9; kA
